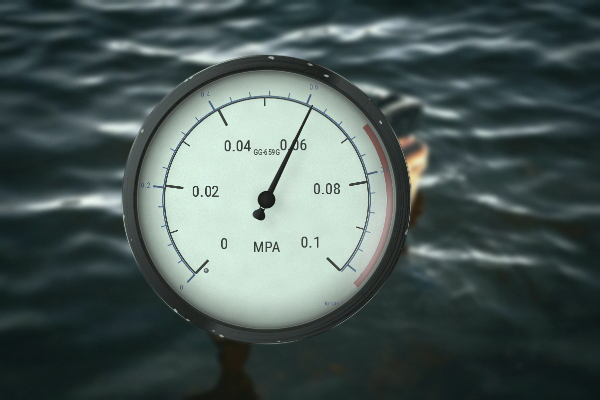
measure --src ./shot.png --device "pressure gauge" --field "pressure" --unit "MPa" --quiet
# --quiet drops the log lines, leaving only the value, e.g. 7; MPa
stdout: 0.06; MPa
